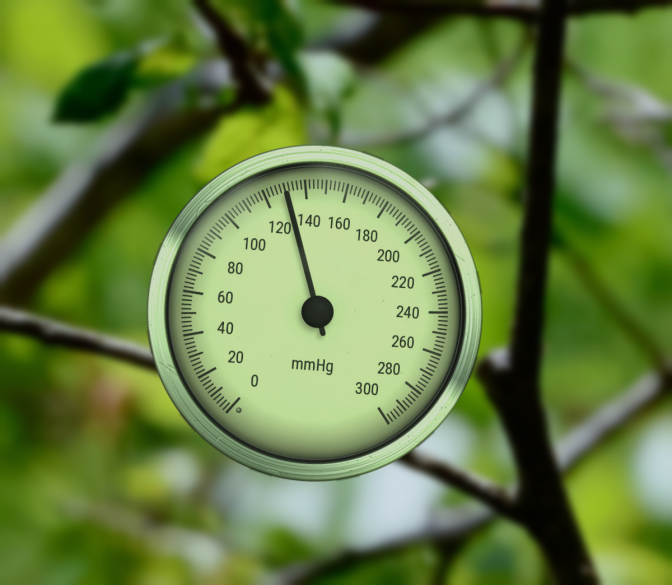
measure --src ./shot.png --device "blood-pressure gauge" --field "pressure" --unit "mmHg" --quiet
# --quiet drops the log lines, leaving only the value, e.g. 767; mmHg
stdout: 130; mmHg
